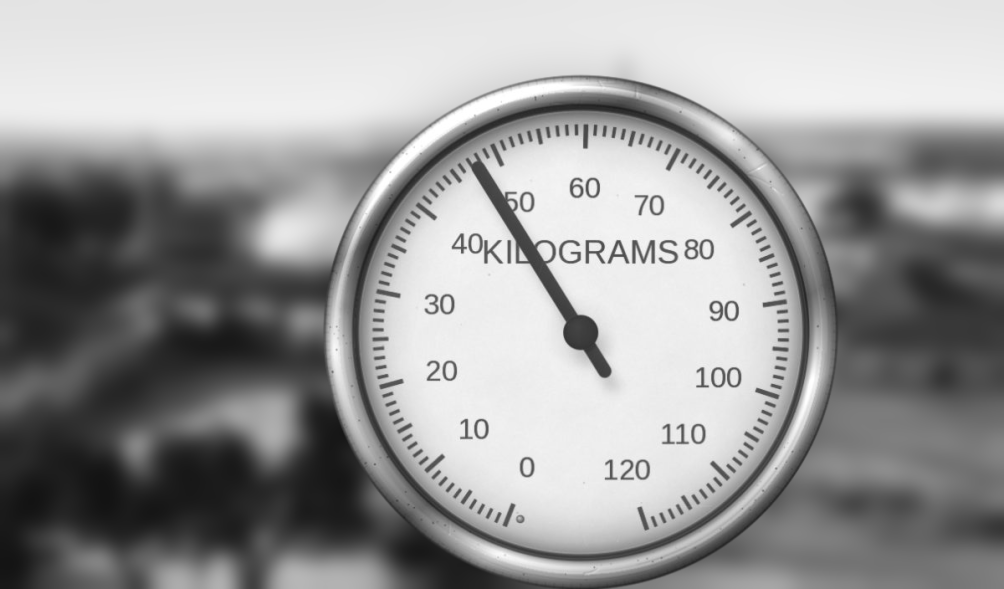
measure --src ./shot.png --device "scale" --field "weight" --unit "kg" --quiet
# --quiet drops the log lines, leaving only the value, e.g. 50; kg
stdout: 47.5; kg
